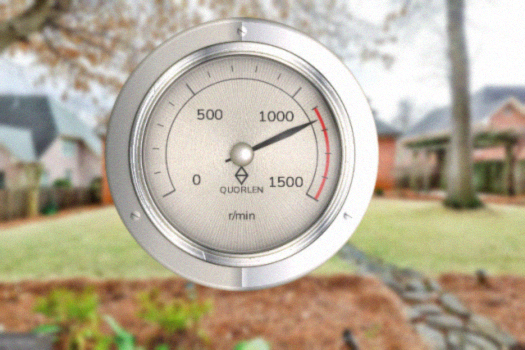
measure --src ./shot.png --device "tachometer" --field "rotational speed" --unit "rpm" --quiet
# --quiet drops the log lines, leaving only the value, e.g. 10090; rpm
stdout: 1150; rpm
